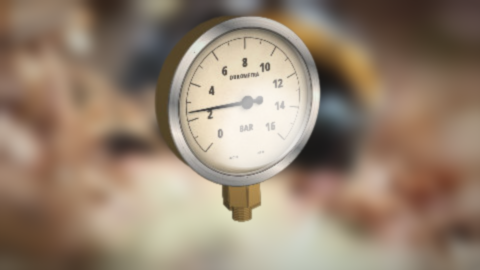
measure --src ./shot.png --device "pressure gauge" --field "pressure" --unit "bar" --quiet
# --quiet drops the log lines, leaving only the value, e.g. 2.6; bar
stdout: 2.5; bar
